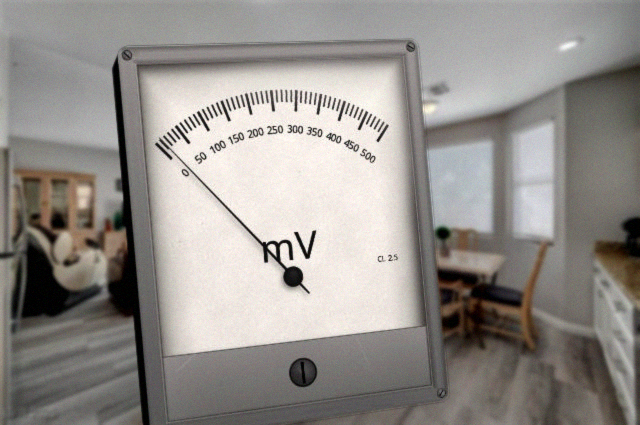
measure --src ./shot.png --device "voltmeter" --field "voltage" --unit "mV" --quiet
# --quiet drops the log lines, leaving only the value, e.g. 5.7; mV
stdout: 10; mV
